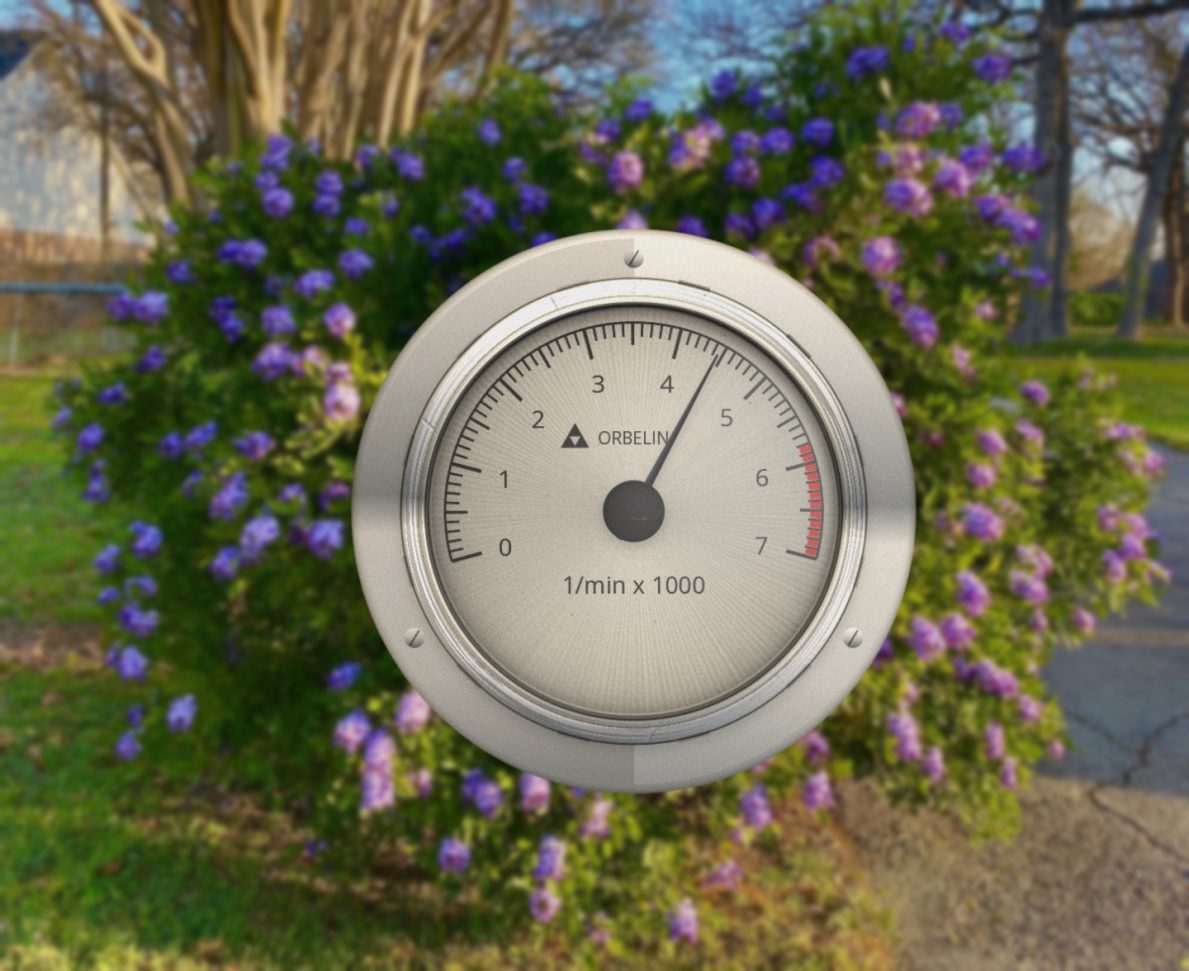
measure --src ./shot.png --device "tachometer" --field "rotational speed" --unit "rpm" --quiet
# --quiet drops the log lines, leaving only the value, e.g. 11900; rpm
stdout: 4450; rpm
